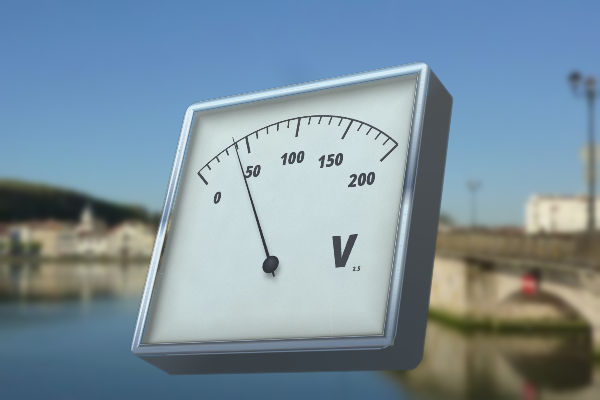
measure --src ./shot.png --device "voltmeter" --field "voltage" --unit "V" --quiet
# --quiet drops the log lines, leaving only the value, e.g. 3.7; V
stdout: 40; V
